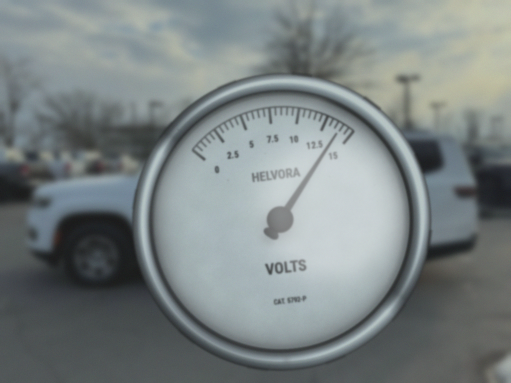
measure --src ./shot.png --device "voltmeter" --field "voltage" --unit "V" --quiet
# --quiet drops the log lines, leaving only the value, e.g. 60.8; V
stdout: 14; V
